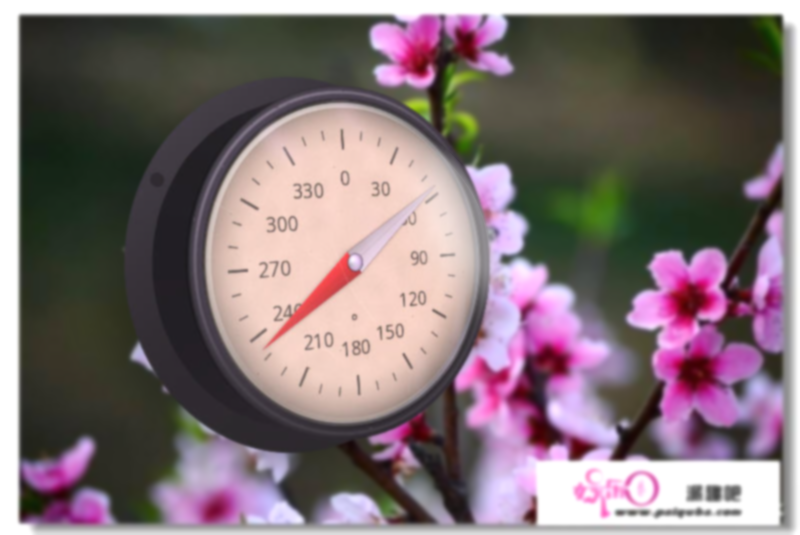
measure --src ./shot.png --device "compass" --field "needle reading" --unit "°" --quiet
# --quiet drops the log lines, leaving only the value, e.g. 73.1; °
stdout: 235; °
